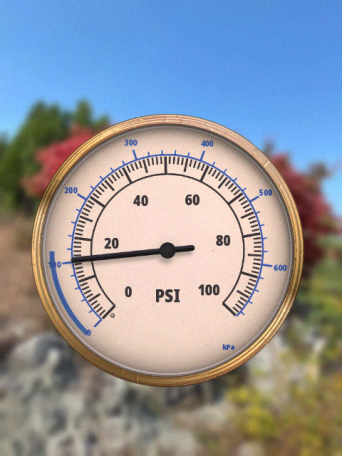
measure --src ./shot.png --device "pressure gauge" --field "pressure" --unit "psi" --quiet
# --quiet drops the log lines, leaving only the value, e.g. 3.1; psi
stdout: 15; psi
